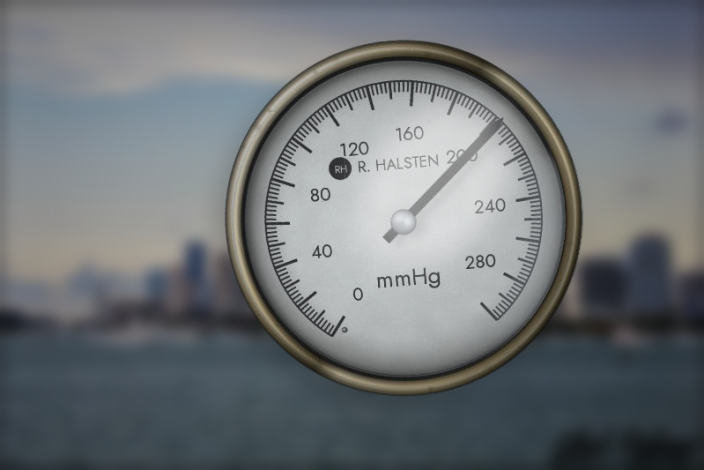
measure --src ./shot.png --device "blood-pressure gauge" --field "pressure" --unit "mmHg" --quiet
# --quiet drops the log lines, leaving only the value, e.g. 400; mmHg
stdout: 202; mmHg
